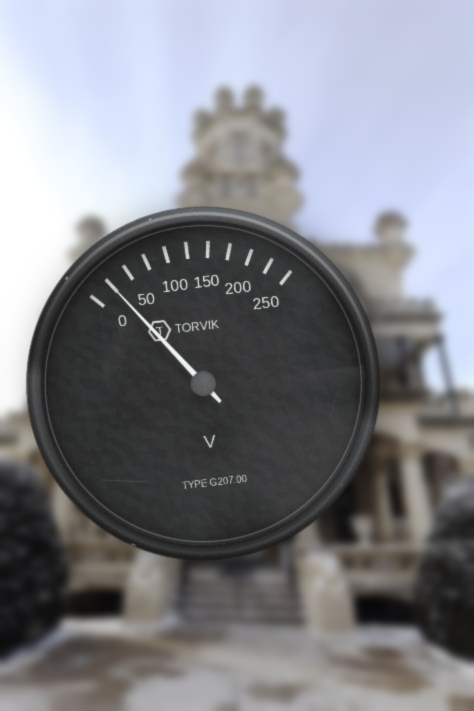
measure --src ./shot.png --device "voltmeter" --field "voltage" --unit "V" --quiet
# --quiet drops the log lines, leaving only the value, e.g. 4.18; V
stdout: 25; V
